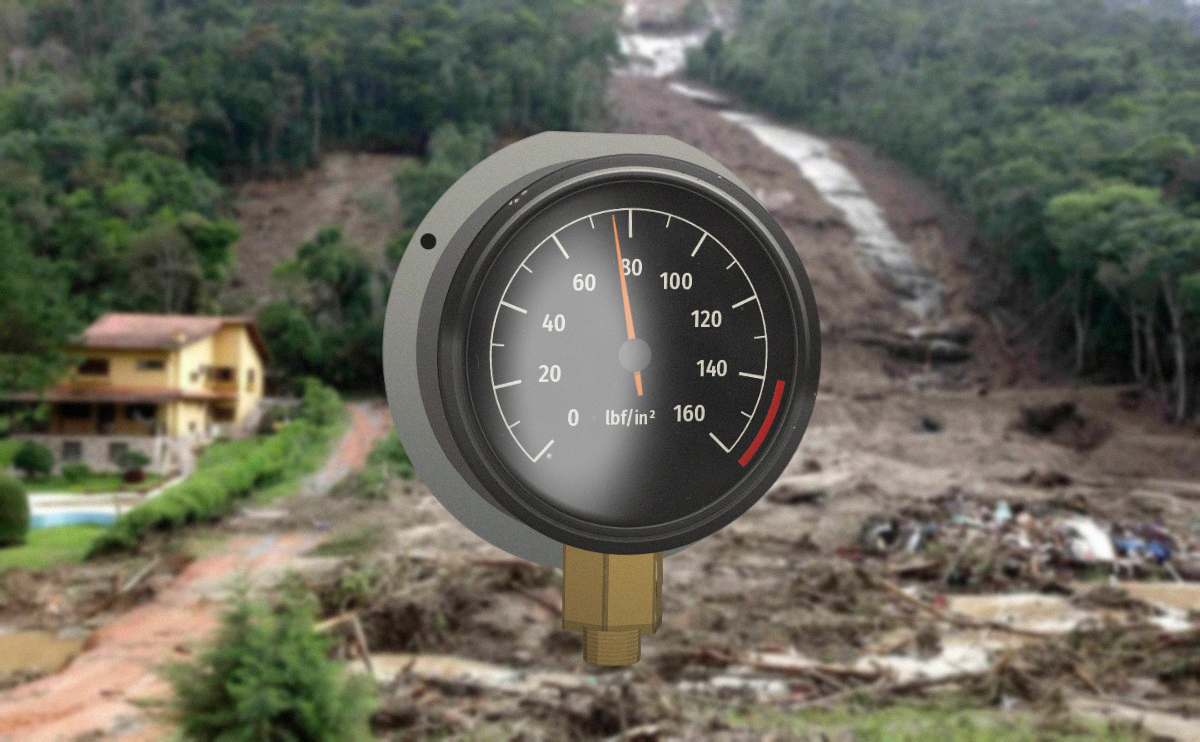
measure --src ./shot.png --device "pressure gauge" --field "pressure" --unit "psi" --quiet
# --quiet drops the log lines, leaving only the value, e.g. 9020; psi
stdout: 75; psi
